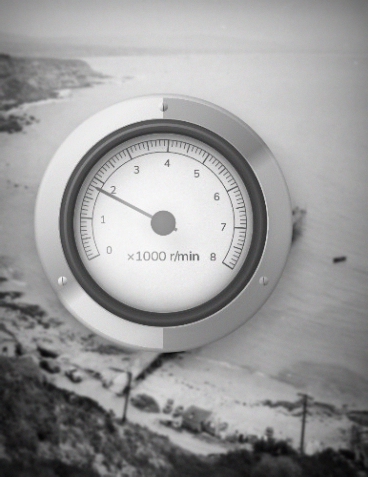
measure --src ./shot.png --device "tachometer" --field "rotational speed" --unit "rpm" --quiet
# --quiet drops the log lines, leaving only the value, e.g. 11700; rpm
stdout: 1800; rpm
